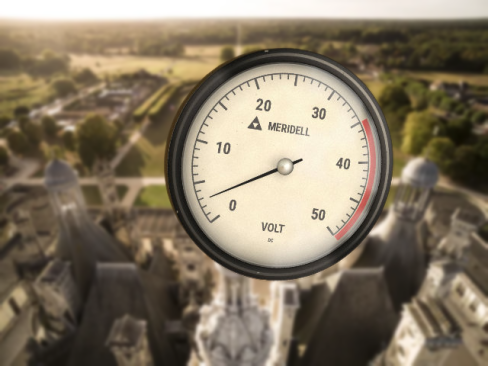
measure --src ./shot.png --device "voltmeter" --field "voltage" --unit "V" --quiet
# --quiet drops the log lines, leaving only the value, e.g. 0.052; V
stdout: 3; V
